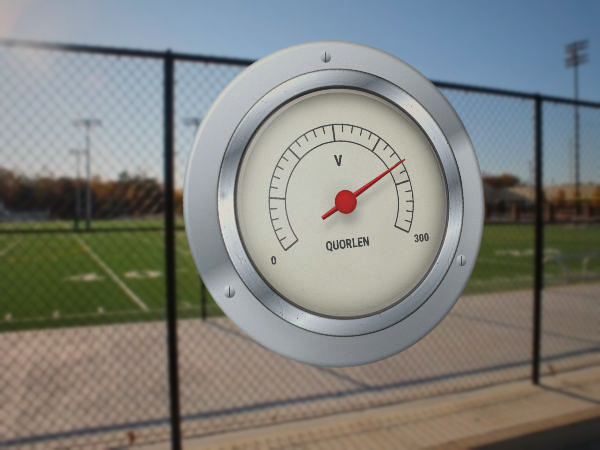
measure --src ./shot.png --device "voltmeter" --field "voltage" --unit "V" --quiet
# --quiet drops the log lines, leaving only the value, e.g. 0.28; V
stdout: 230; V
